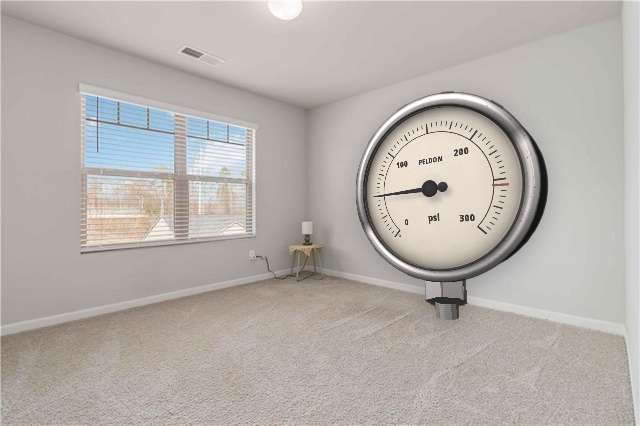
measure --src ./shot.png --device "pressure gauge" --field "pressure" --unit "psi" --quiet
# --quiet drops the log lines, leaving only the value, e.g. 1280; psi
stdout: 50; psi
